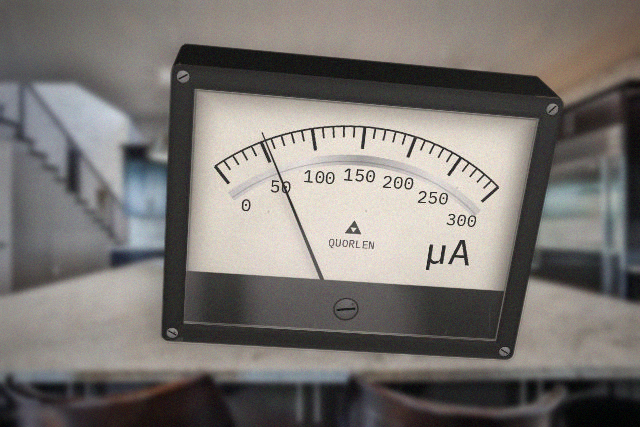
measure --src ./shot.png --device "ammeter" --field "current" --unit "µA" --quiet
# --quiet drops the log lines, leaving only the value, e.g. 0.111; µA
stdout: 55; µA
